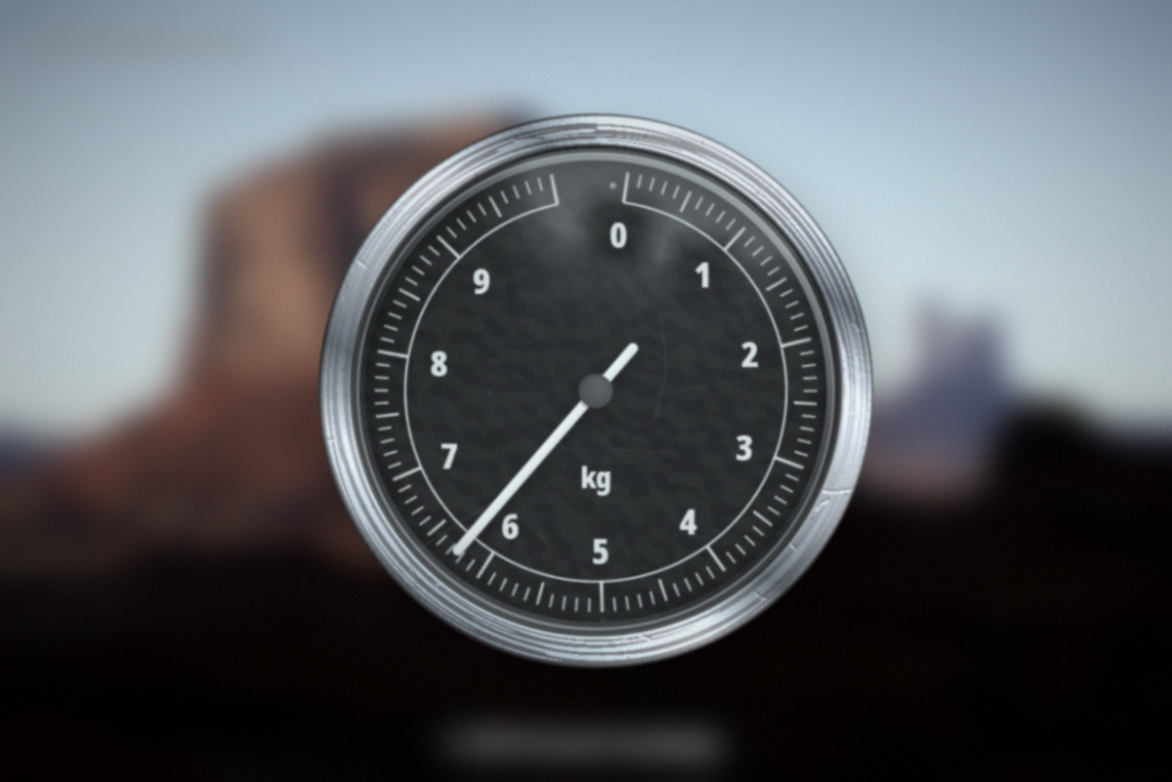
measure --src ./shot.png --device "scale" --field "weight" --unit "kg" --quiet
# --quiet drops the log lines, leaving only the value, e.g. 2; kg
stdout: 6.25; kg
